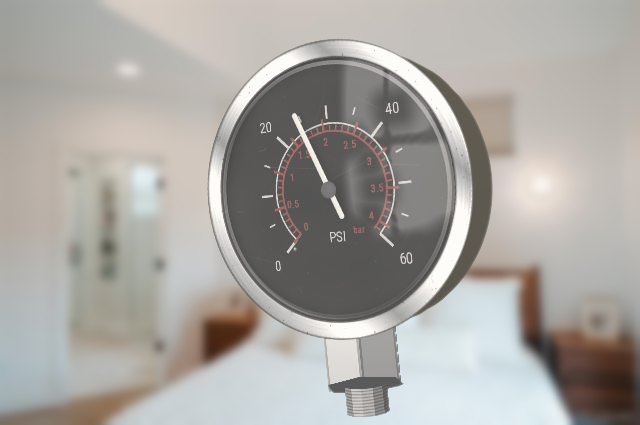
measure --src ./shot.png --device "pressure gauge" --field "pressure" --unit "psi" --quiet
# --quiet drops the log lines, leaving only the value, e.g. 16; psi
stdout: 25; psi
